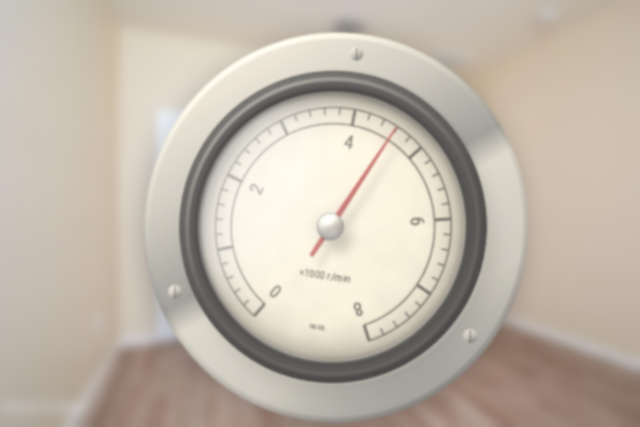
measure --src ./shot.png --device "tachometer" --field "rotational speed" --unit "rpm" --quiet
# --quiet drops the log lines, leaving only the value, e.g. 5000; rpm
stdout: 4600; rpm
